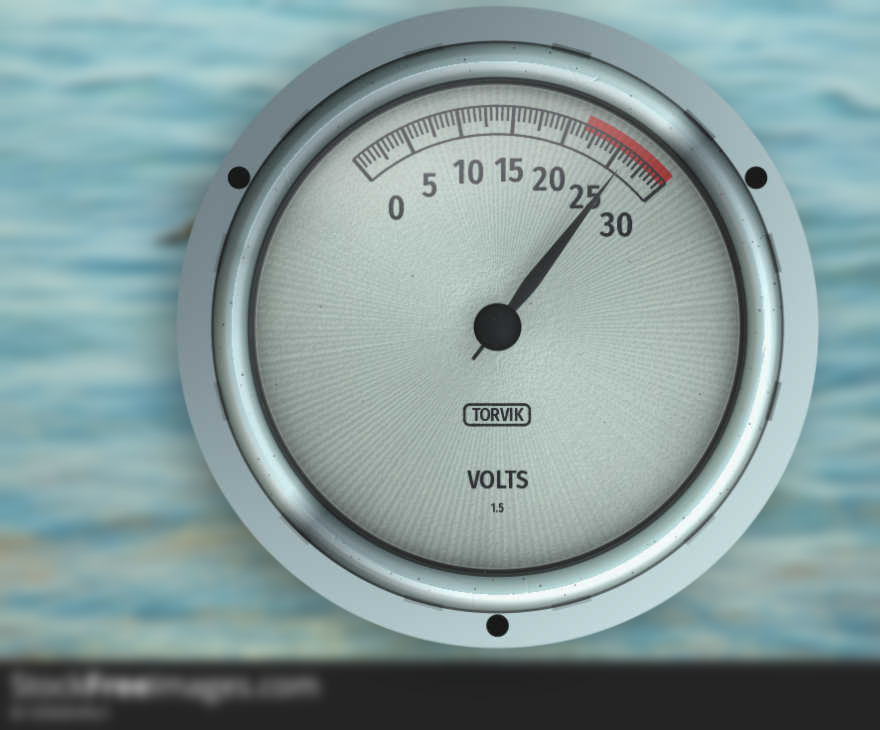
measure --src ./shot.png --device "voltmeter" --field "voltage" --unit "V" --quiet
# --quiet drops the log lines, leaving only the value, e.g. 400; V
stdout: 26; V
